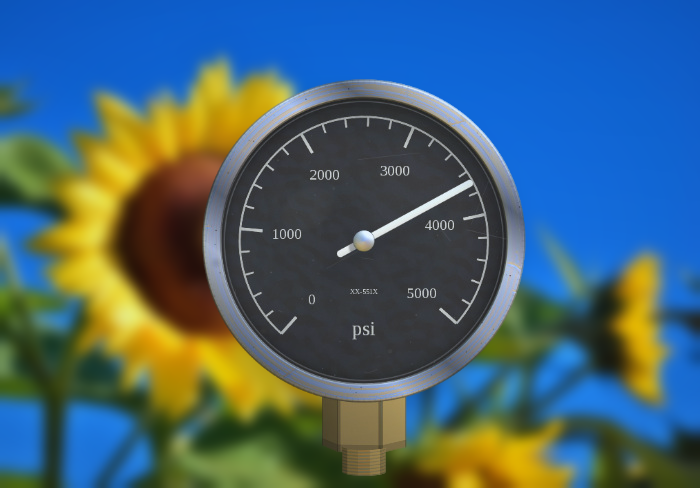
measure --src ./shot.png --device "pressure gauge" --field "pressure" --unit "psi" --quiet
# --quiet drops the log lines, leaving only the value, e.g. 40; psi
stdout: 3700; psi
